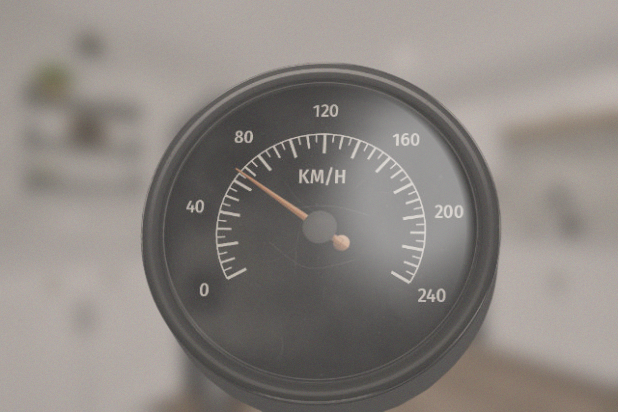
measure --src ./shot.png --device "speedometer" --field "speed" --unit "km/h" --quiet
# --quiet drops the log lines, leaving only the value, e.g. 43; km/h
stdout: 65; km/h
